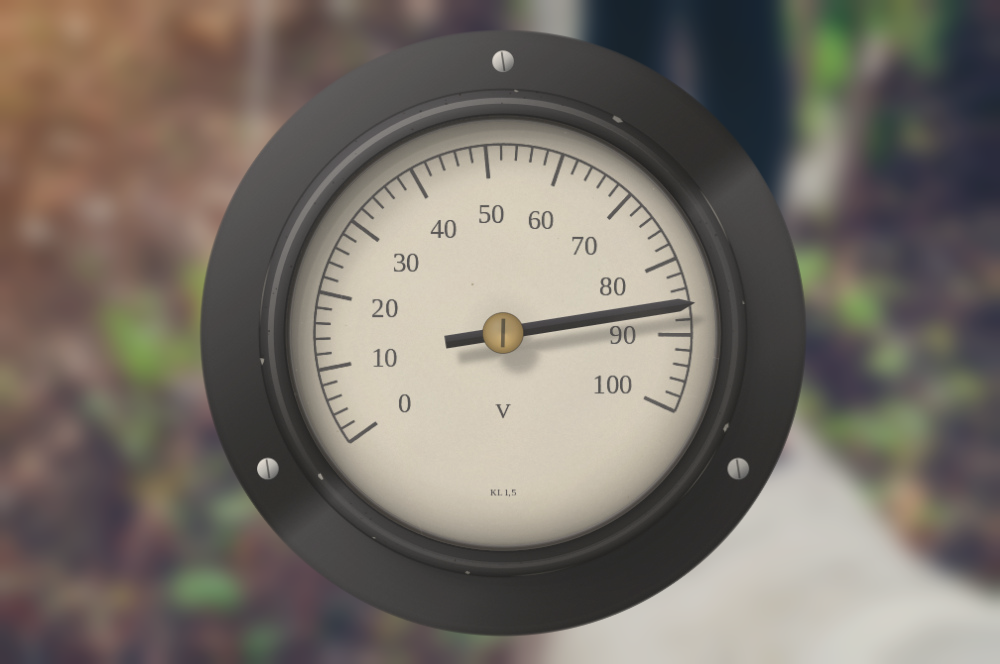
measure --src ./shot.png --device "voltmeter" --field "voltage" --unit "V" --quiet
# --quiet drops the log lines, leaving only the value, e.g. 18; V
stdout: 86; V
